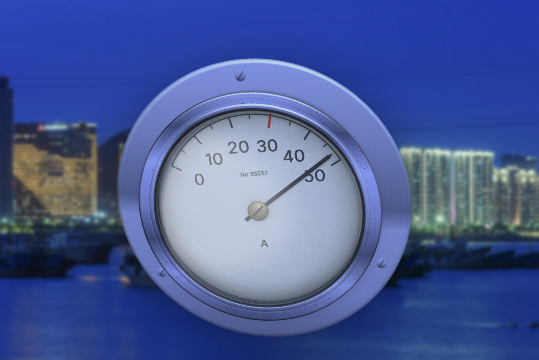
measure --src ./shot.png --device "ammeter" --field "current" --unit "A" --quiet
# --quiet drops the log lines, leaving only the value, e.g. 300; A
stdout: 47.5; A
